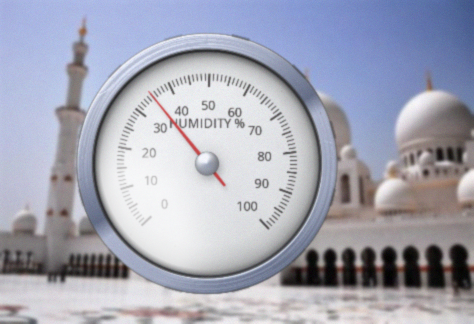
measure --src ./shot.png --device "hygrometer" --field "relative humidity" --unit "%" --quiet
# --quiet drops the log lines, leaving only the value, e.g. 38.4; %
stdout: 35; %
